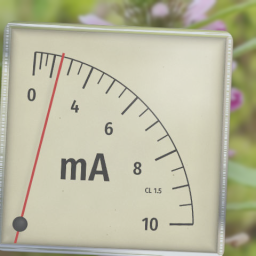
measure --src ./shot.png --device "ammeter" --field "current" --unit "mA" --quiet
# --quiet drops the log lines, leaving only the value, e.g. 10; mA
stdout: 2.5; mA
